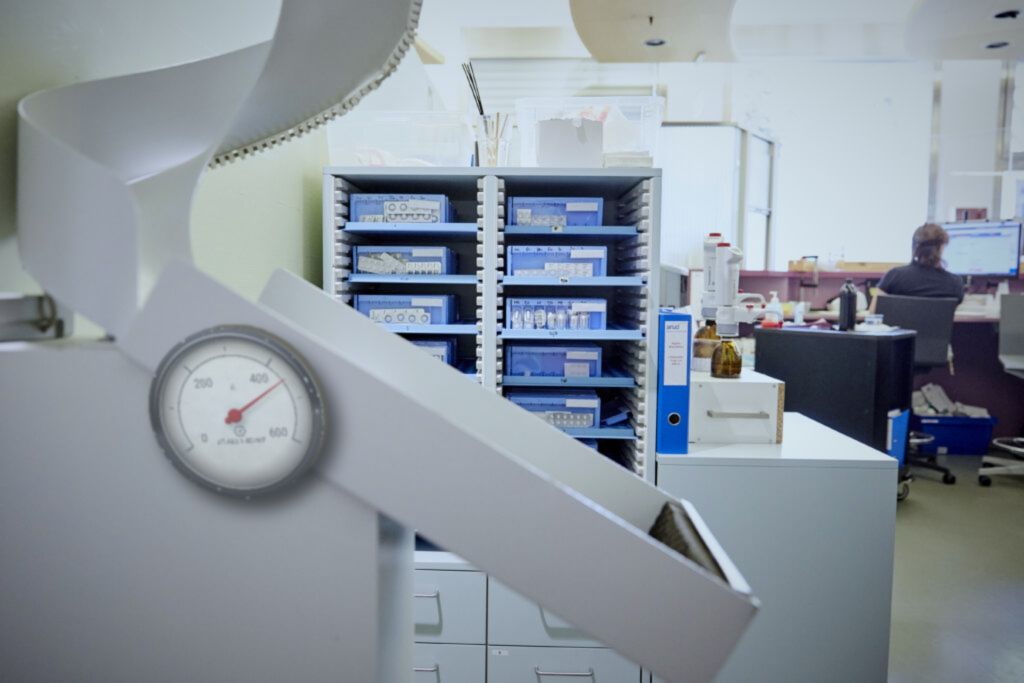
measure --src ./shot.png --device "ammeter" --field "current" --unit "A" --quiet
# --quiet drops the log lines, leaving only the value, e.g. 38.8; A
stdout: 450; A
